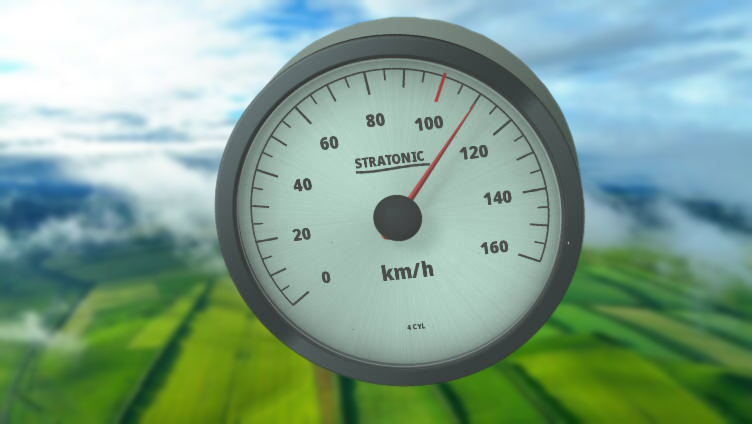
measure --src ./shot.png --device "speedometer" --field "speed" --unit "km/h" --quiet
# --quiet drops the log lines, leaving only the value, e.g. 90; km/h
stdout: 110; km/h
